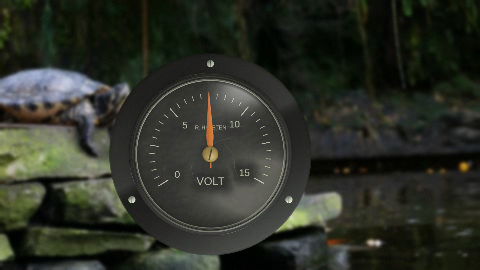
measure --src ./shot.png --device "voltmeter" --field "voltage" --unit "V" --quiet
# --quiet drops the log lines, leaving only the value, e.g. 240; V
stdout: 7.5; V
